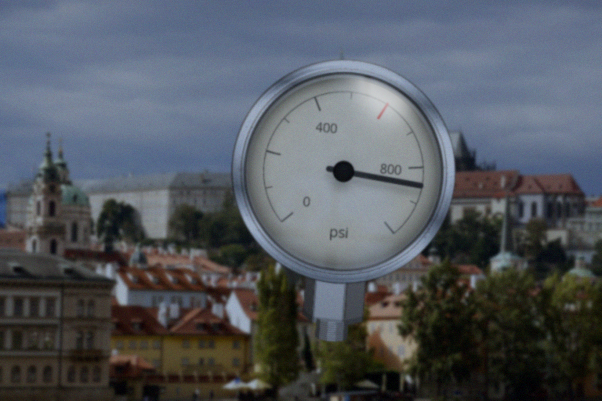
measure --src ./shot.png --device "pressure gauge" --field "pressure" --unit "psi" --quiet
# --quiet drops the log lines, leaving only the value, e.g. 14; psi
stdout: 850; psi
